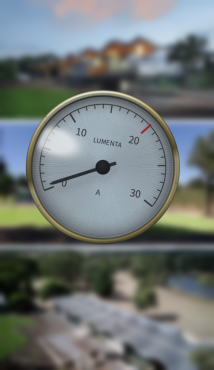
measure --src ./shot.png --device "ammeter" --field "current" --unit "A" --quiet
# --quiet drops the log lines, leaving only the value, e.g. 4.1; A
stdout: 0.5; A
